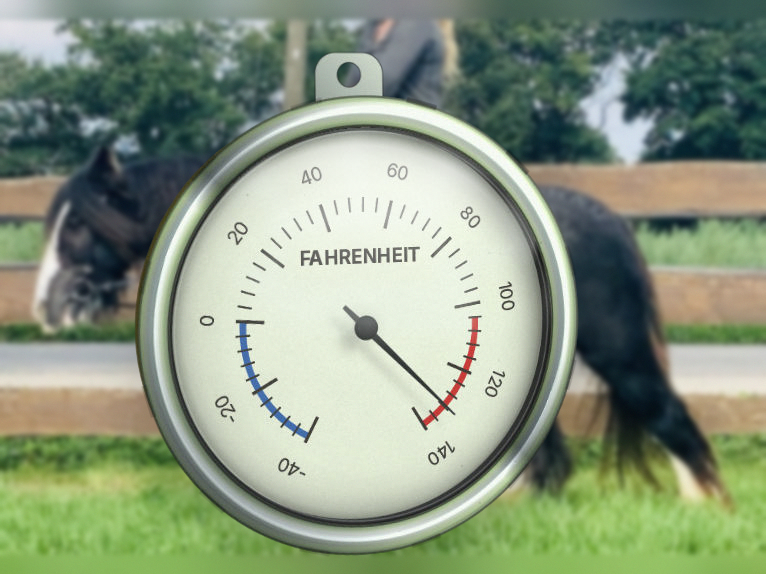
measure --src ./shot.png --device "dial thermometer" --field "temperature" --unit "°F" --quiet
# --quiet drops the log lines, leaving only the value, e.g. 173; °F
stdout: 132; °F
